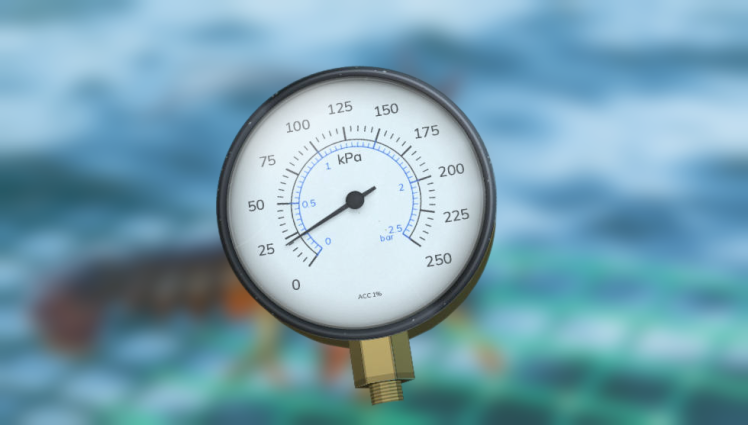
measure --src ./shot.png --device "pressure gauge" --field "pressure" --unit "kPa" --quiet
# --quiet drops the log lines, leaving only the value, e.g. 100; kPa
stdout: 20; kPa
